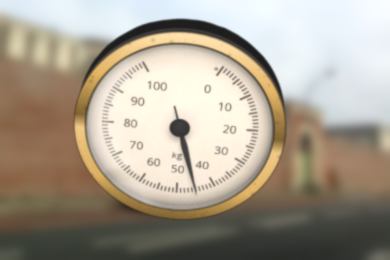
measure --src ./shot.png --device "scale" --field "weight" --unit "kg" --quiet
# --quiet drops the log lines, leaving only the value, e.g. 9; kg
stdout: 45; kg
